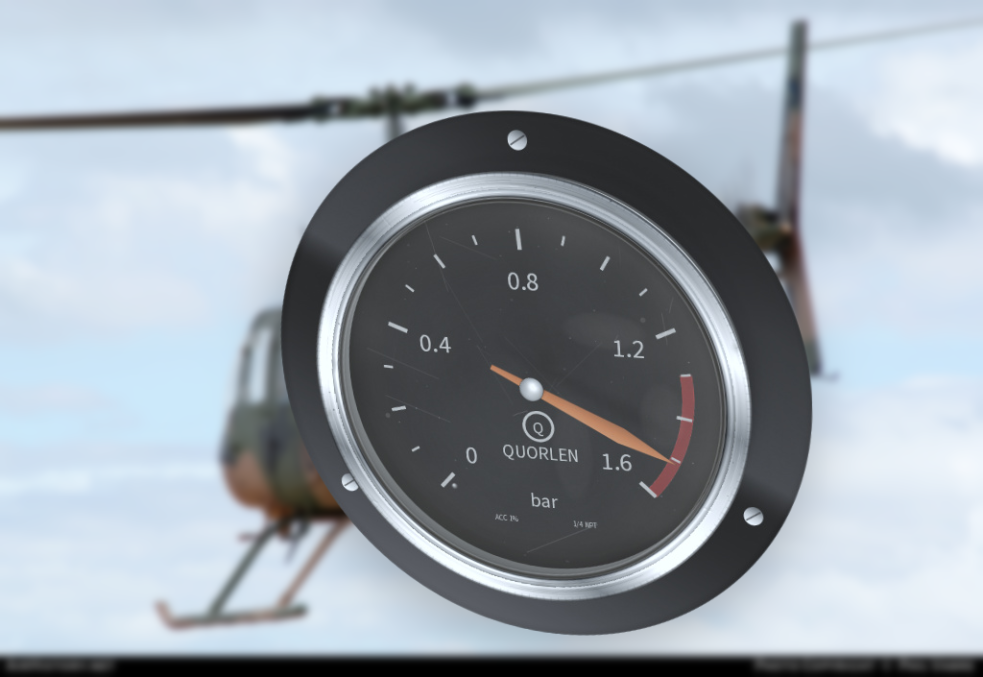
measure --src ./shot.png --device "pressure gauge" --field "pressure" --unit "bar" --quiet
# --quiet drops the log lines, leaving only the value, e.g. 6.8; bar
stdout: 1.5; bar
